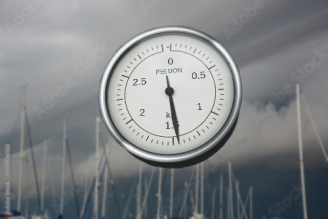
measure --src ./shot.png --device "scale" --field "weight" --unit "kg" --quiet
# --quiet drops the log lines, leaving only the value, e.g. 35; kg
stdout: 1.45; kg
